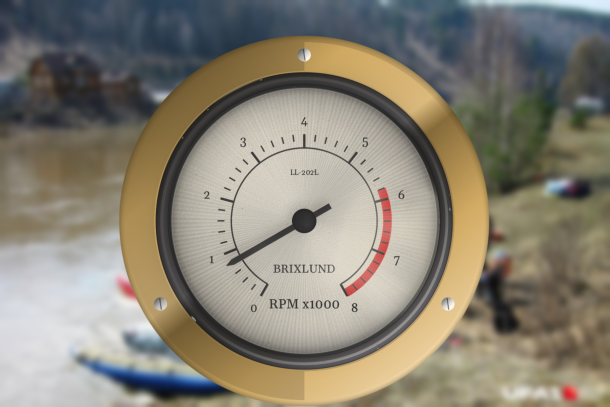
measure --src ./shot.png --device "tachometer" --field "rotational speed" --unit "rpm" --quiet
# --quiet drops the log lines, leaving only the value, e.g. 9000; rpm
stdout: 800; rpm
